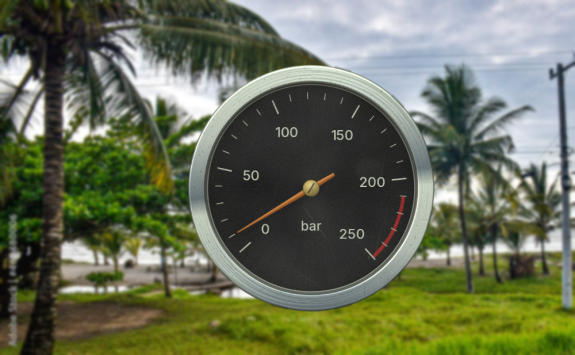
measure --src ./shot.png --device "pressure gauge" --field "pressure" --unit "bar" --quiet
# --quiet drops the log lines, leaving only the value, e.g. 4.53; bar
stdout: 10; bar
